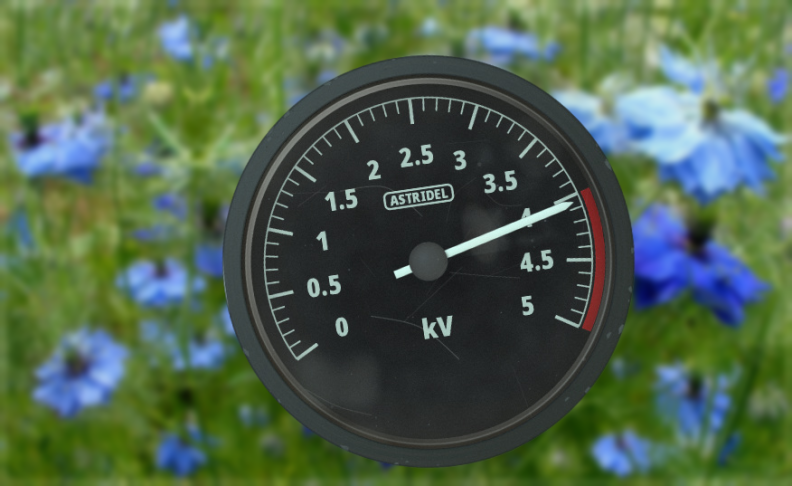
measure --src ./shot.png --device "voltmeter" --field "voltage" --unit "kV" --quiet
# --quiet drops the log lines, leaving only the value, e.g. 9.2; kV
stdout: 4.05; kV
